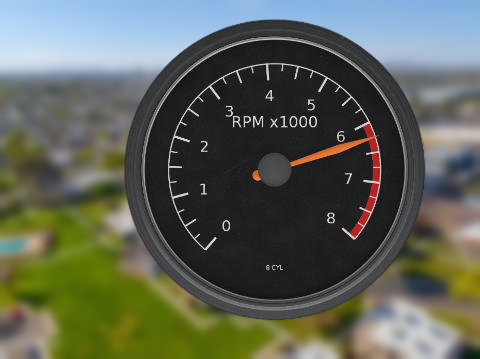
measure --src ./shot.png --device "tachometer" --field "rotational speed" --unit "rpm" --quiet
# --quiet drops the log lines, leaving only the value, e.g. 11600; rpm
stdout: 6250; rpm
